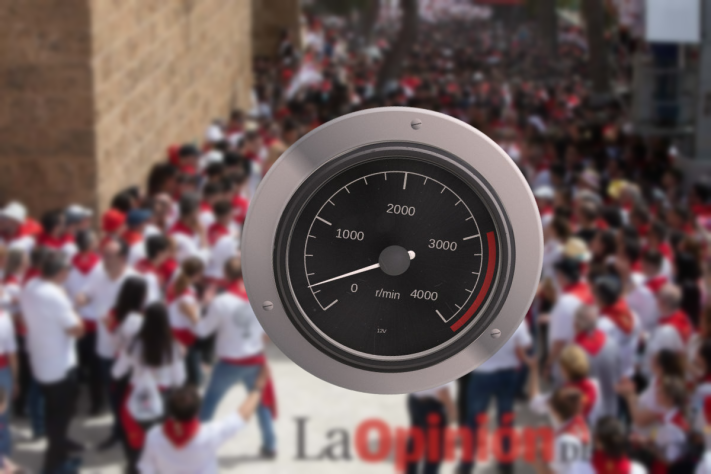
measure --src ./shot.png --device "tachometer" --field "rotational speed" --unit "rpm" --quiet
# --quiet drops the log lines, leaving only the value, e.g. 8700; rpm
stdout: 300; rpm
